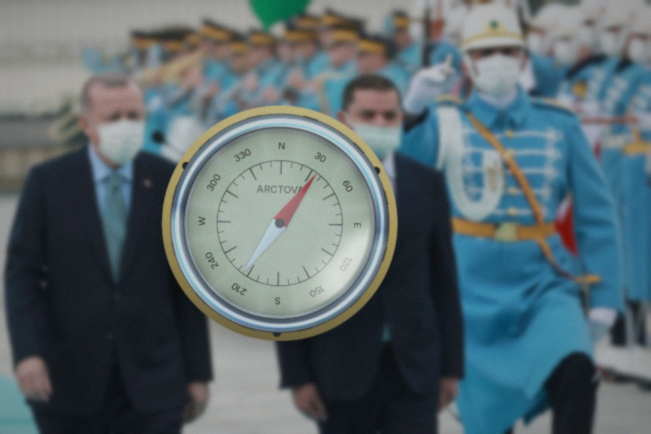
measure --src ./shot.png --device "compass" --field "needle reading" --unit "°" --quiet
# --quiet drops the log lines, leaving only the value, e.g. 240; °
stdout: 35; °
